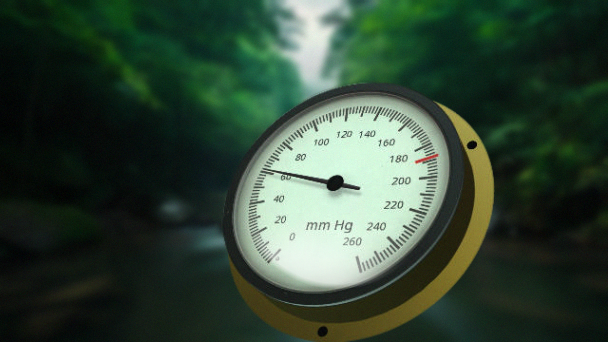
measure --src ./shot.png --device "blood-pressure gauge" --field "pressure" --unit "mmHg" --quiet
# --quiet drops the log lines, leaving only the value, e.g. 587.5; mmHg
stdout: 60; mmHg
